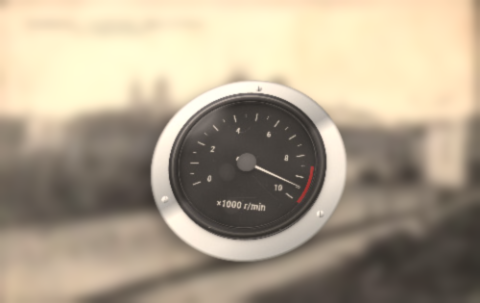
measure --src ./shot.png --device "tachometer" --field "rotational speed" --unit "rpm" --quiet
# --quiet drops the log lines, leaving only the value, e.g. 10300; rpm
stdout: 9500; rpm
